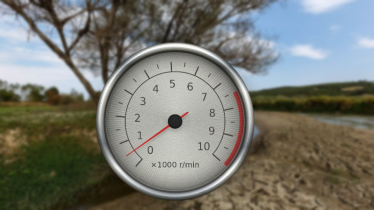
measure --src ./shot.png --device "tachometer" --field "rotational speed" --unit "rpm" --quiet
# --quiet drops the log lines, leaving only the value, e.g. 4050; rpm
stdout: 500; rpm
